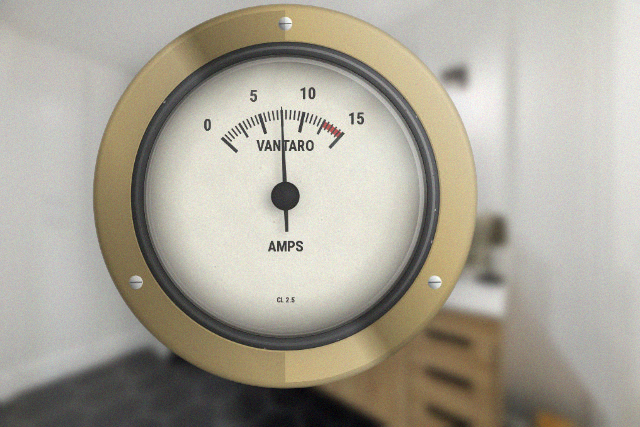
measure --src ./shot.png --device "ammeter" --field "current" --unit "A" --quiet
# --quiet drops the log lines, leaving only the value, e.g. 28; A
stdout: 7.5; A
